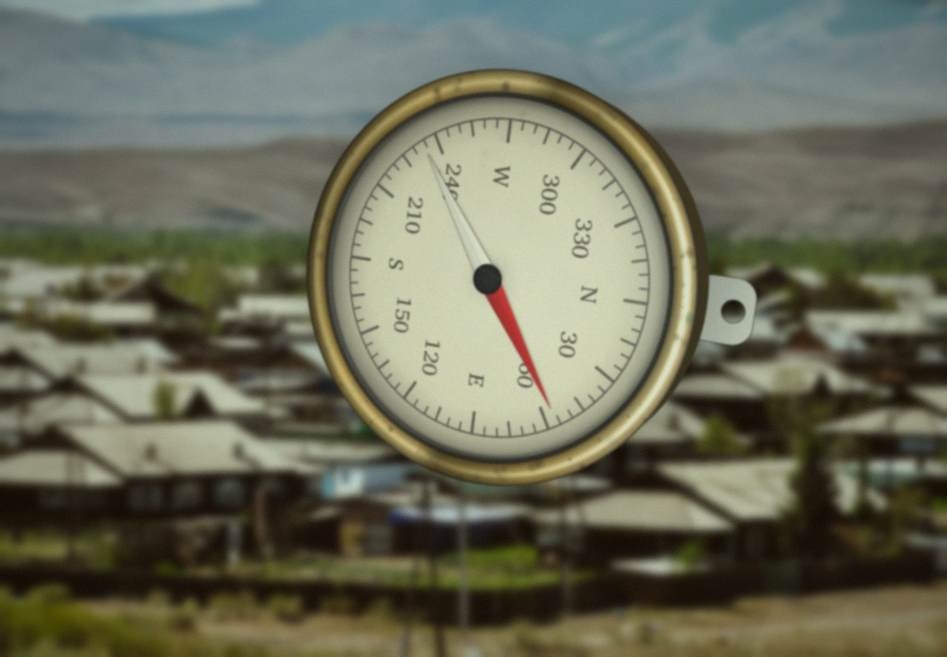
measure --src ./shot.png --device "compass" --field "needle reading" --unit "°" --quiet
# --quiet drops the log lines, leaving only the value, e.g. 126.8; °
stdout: 55; °
